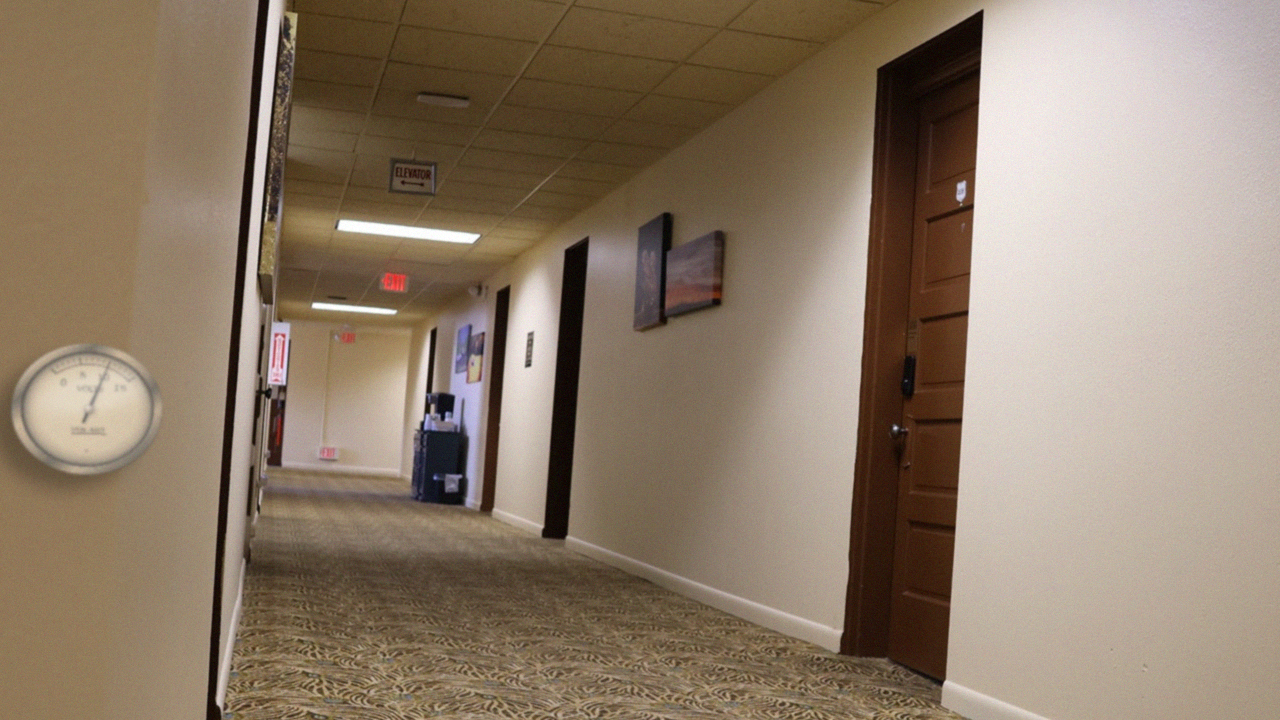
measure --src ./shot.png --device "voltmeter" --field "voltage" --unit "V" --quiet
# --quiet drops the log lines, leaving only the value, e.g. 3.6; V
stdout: 10; V
